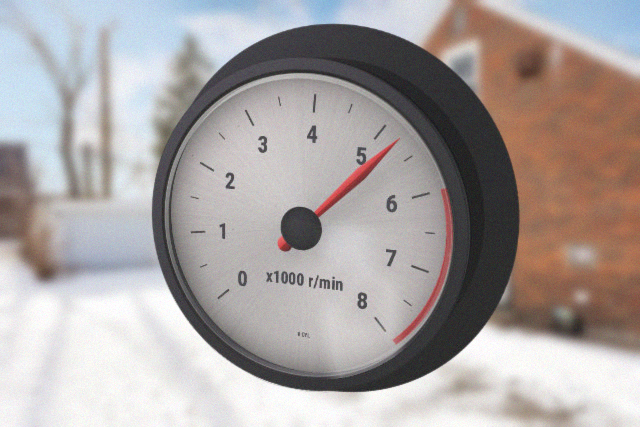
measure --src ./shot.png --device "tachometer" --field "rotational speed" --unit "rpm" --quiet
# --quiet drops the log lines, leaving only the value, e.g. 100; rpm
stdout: 5250; rpm
